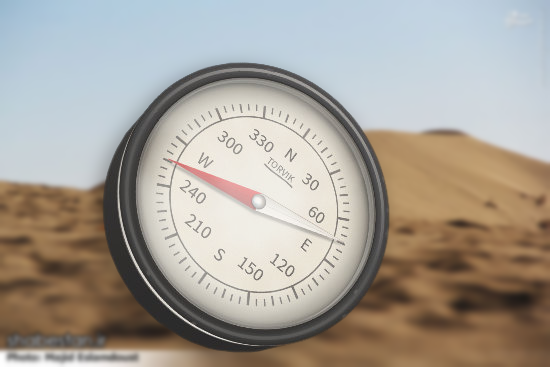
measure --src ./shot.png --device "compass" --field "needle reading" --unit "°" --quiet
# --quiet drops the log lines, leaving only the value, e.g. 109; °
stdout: 255; °
